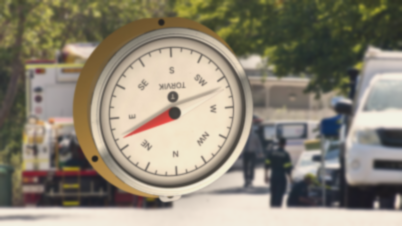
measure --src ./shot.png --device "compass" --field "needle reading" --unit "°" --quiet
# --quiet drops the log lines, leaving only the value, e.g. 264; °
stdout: 70; °
